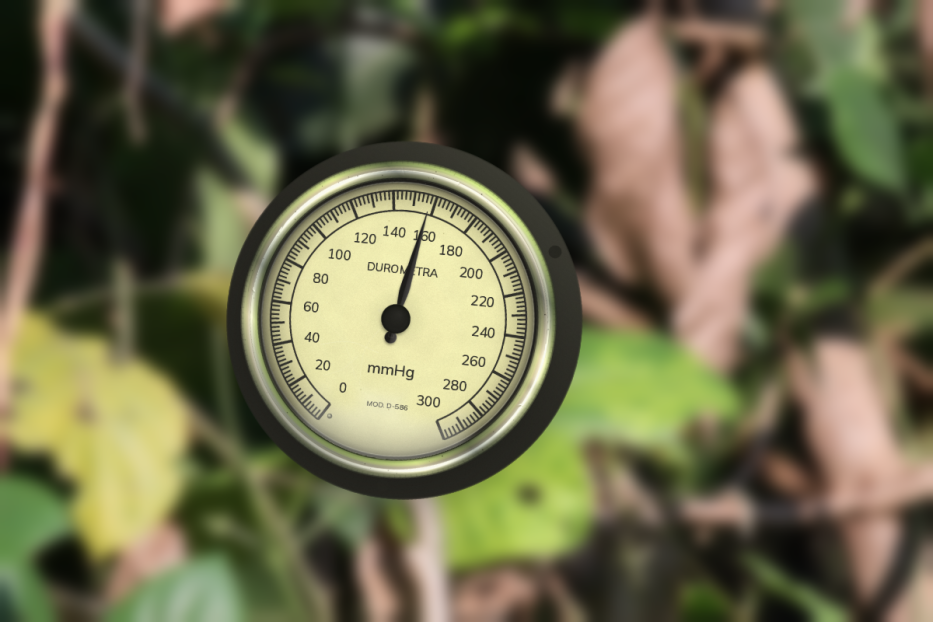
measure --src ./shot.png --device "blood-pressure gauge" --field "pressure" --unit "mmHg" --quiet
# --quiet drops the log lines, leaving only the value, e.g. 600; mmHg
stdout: 158; mmHg
